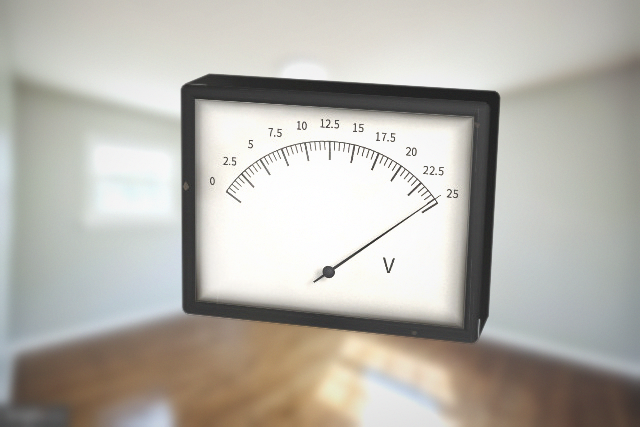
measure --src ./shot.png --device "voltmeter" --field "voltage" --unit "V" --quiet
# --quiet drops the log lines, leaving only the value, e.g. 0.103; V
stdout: 24.5; V
